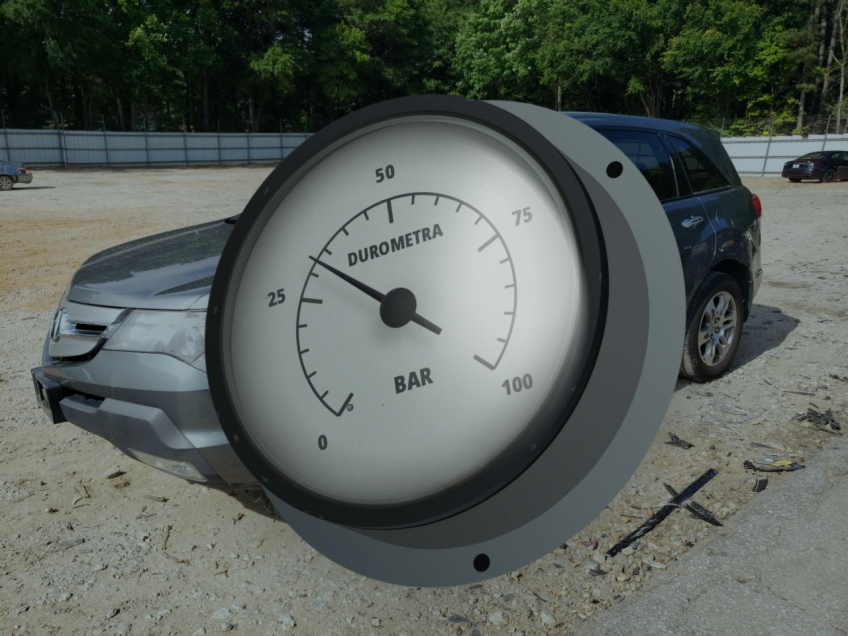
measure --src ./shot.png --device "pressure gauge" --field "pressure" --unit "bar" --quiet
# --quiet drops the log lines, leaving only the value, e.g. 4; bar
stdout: 32.5; bar
